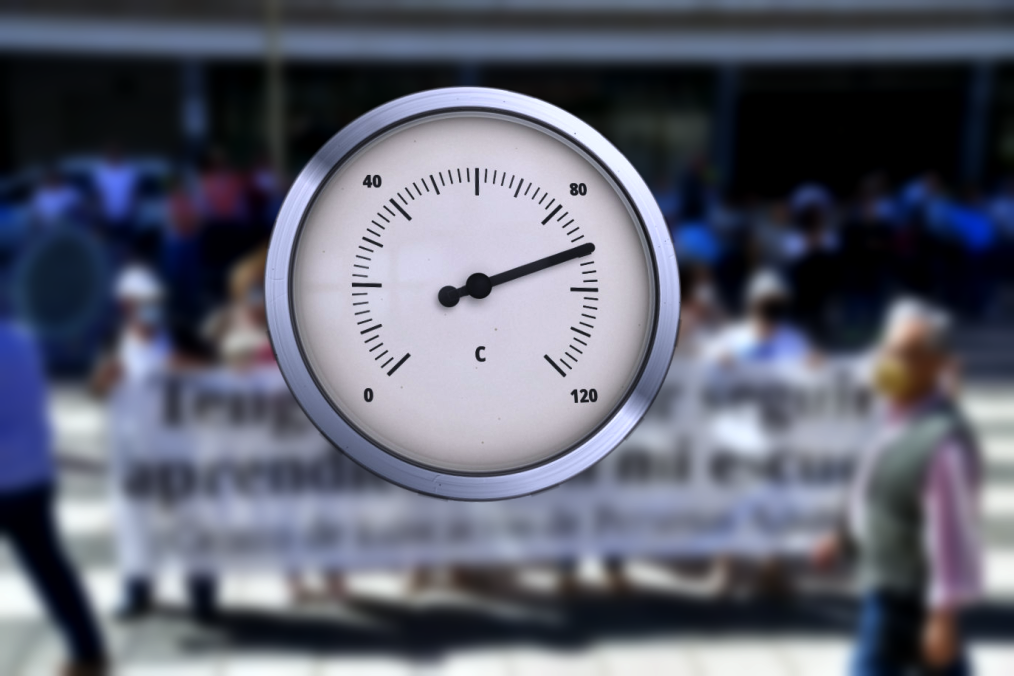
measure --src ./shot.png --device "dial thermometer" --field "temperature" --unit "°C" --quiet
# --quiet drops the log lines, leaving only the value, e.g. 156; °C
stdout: 91; °C
